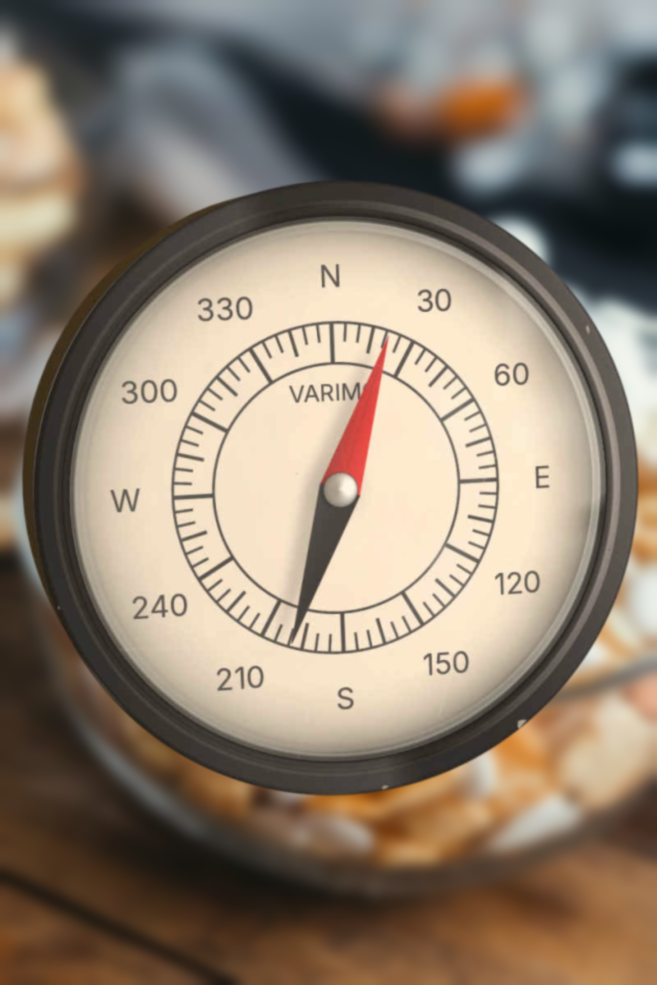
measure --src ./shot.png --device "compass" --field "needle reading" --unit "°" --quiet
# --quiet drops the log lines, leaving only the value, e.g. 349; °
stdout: 20; °
